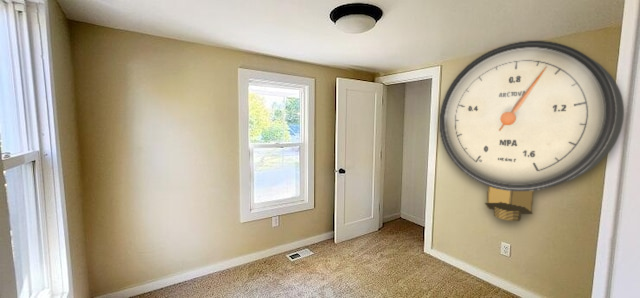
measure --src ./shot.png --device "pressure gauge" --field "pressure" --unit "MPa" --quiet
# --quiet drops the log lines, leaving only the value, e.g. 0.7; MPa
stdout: 0.95; MPa
